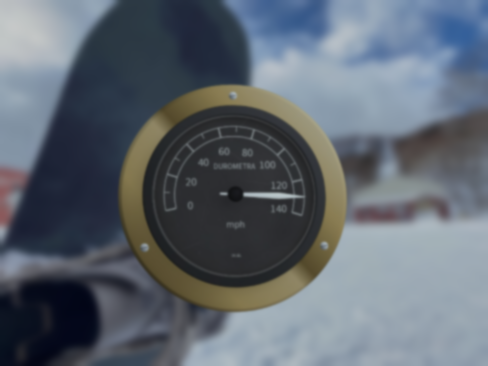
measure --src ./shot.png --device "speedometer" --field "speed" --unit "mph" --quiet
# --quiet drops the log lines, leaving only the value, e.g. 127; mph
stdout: 130; mph
